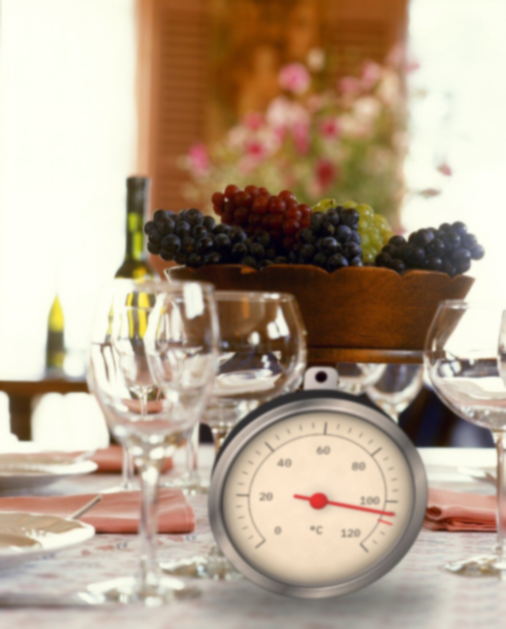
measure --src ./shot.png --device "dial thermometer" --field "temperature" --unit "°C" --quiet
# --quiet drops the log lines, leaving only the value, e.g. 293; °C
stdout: 104; °C
